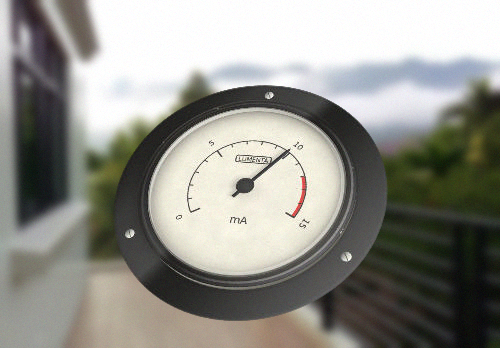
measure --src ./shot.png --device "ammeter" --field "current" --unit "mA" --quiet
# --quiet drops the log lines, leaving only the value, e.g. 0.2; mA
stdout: 10; mA
